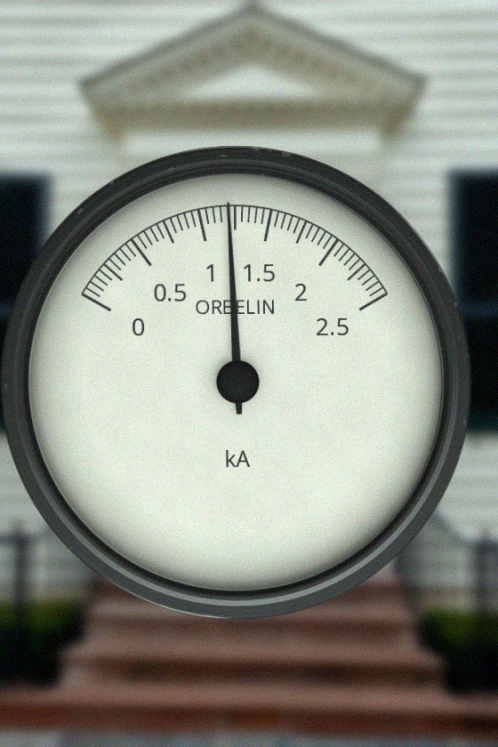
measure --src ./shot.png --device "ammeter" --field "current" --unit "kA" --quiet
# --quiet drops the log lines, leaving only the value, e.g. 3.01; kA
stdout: 1.2; kA
